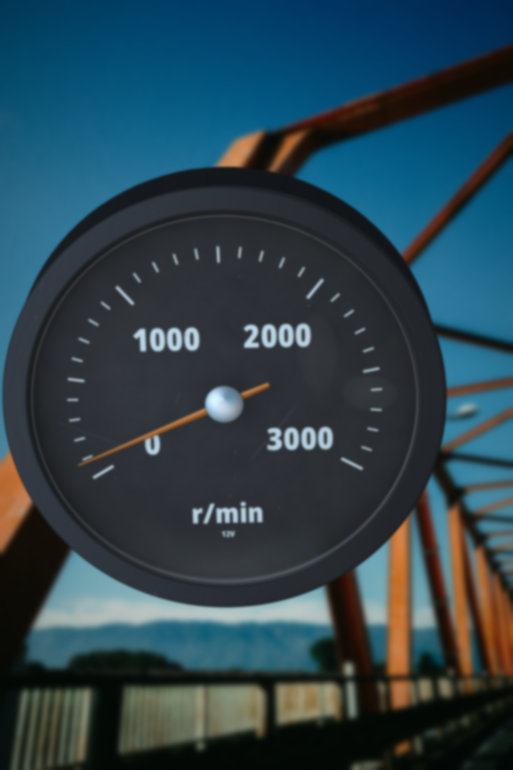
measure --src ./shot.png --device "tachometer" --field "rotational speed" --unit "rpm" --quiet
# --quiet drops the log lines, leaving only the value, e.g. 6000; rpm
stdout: 100; rpm
